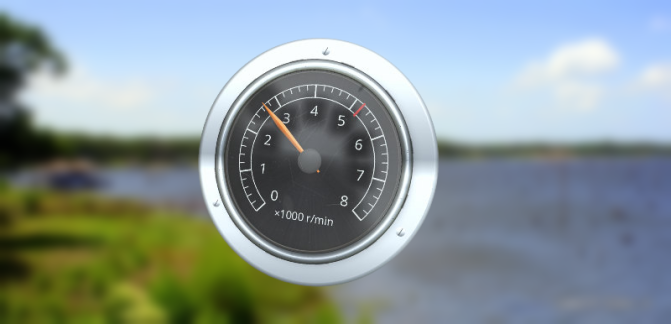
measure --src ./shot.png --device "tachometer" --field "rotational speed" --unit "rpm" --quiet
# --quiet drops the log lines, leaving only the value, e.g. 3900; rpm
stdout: 2700; rpm
